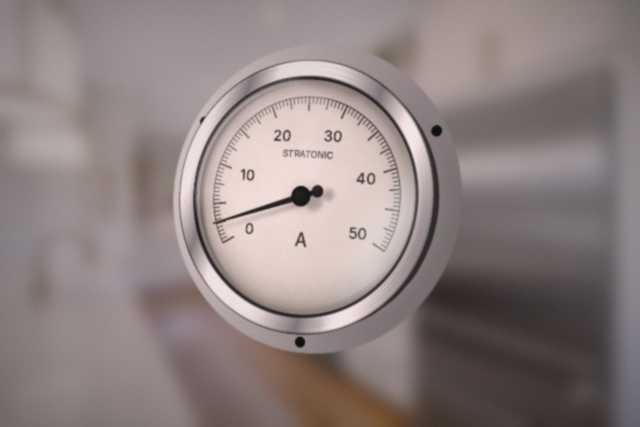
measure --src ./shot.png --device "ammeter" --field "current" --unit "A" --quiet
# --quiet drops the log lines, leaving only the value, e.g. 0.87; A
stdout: 2.5; A
